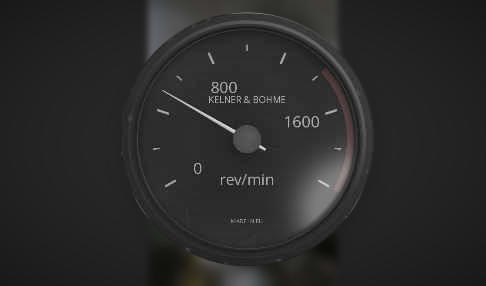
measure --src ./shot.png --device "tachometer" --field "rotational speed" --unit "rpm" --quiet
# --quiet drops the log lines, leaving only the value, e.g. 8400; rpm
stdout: 500; rpm
